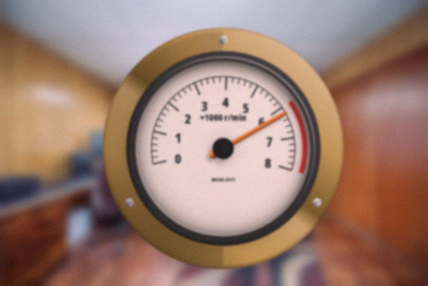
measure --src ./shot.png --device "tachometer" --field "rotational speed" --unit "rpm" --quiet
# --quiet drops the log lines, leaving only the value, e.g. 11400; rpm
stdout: 6200; rpm
